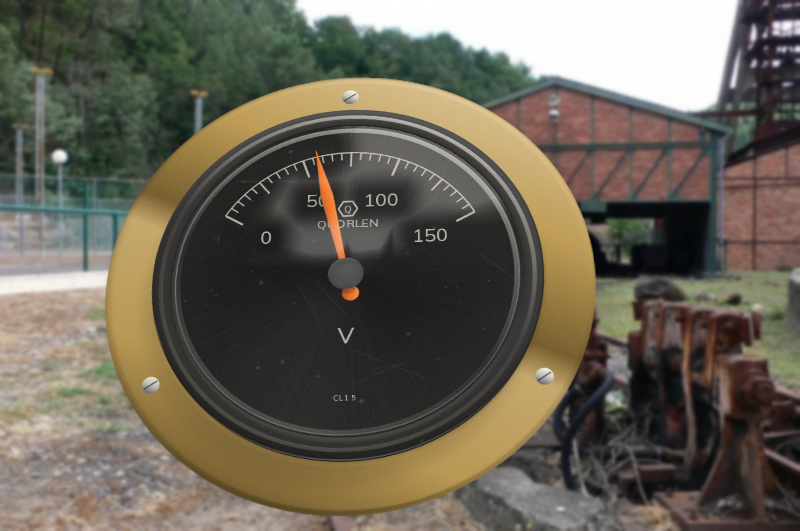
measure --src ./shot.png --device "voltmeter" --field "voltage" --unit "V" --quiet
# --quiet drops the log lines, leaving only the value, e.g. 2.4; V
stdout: 57.5; V
